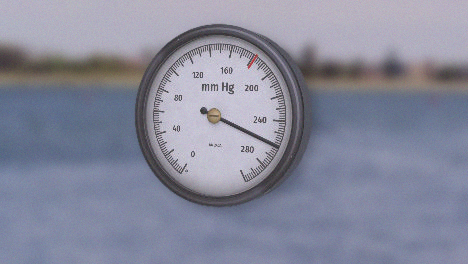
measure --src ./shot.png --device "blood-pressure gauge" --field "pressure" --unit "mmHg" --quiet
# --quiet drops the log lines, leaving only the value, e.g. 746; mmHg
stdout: 260; mmHg
